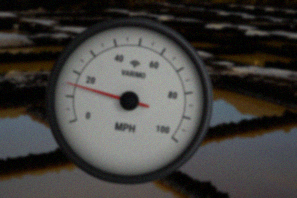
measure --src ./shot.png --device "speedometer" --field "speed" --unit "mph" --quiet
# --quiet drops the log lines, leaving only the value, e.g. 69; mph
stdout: 15; mph
